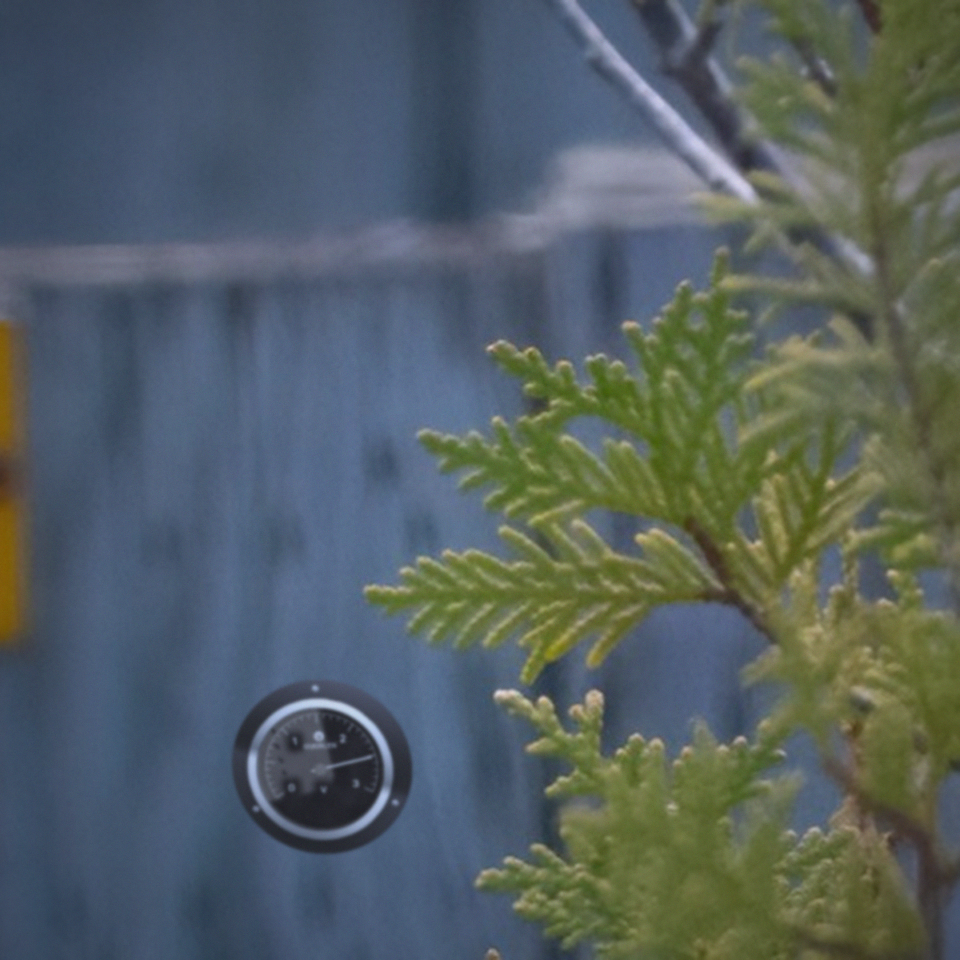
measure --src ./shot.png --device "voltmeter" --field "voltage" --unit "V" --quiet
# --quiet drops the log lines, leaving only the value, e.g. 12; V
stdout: 2.5; V
